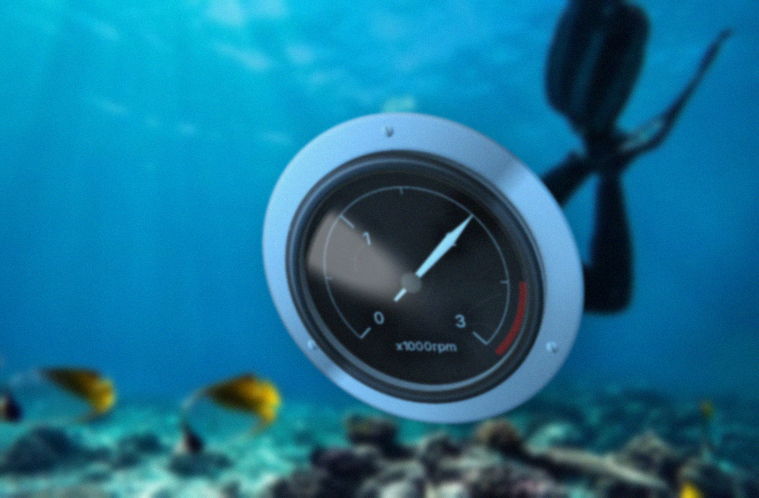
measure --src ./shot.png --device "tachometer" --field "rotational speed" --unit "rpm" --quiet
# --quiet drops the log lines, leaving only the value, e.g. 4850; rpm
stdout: 2000; rpm
